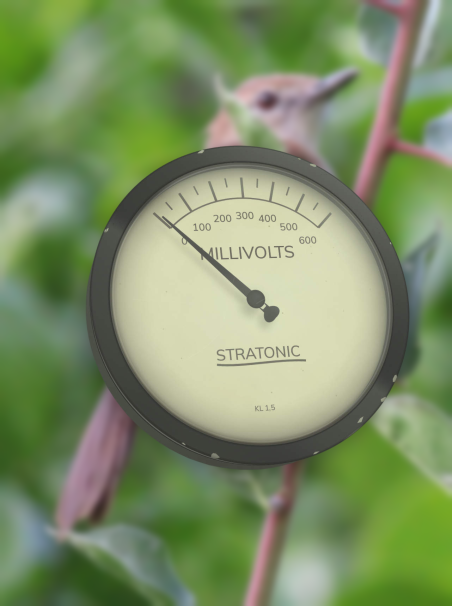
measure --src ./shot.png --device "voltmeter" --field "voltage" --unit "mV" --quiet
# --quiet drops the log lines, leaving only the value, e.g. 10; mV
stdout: 0; mV
